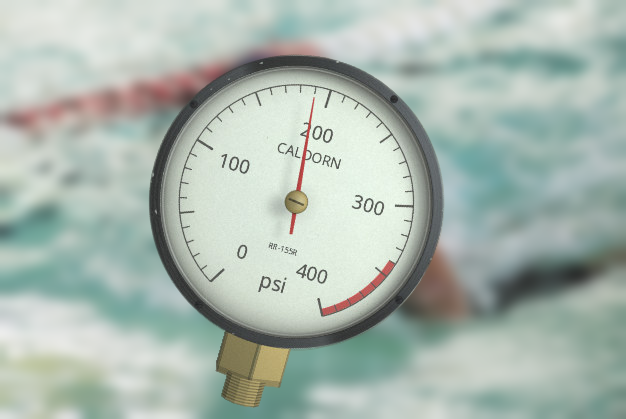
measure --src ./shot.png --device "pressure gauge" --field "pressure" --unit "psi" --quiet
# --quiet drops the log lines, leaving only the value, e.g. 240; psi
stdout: 190; psi
